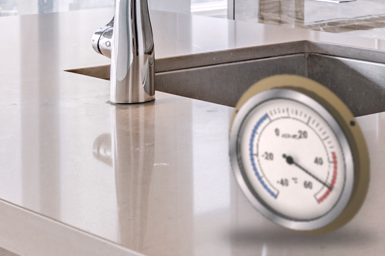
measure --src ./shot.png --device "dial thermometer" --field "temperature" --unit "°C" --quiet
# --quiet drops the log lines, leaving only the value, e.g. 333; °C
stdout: 50; °C
